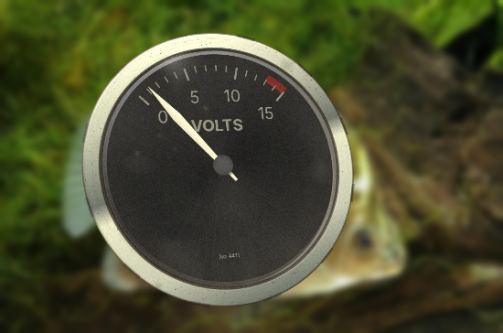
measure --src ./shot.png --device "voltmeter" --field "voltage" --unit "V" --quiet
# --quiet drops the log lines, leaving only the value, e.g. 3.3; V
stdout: 1; V
